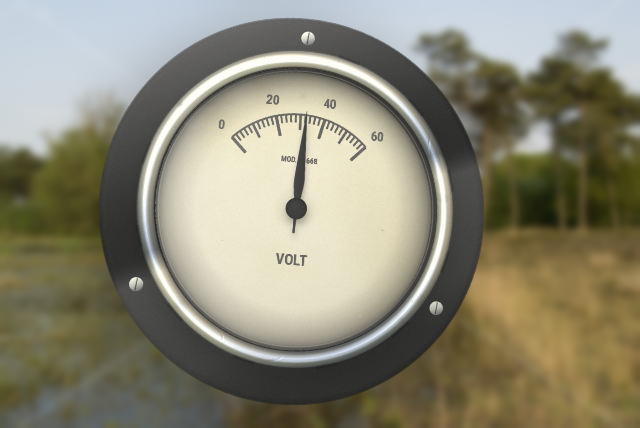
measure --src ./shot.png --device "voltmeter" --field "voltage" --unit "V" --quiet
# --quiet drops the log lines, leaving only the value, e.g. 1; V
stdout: 32; V
